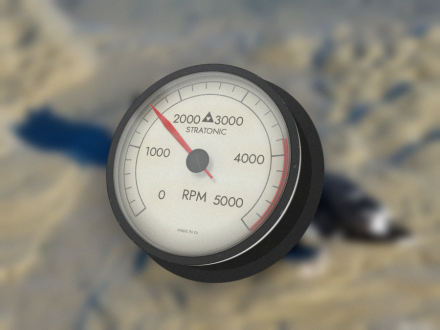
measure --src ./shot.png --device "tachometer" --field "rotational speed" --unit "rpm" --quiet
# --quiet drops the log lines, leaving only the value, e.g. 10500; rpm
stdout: 1600; rpm
